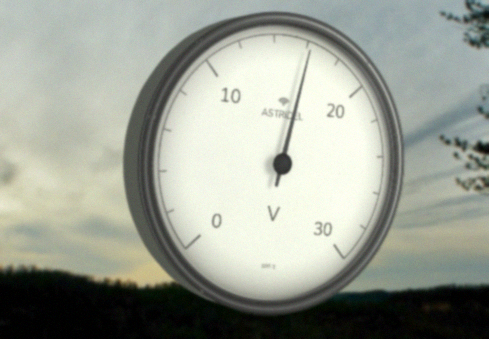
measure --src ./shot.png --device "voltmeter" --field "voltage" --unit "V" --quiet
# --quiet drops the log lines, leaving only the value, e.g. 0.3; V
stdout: 16; V
